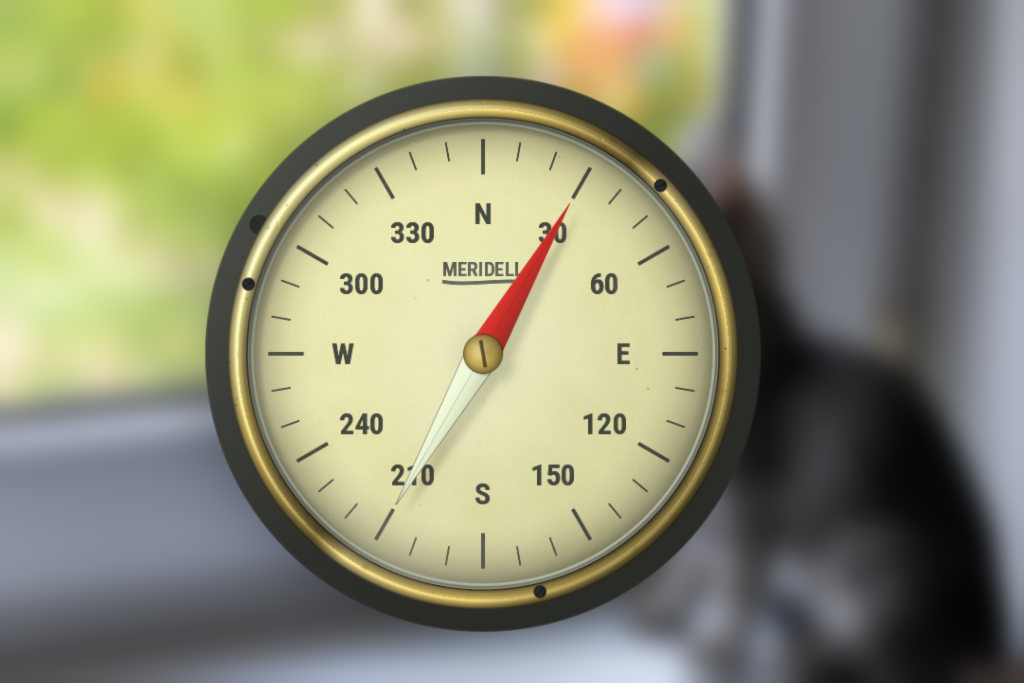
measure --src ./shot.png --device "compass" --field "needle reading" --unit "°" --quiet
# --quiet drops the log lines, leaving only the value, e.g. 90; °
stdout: 30; °
